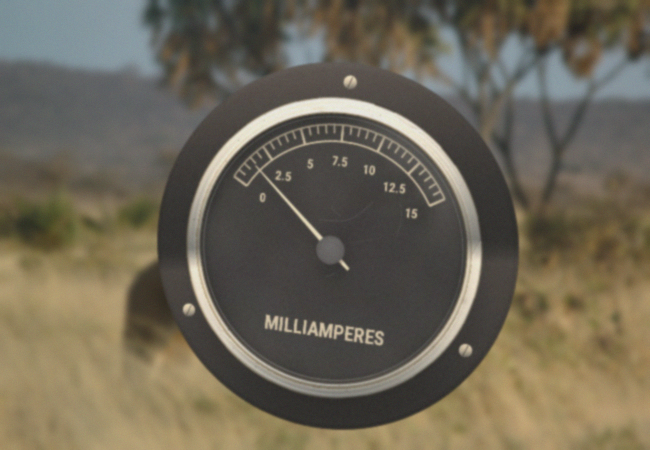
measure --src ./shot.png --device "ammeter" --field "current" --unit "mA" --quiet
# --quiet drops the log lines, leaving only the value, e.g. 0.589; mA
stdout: 1.5; mA
